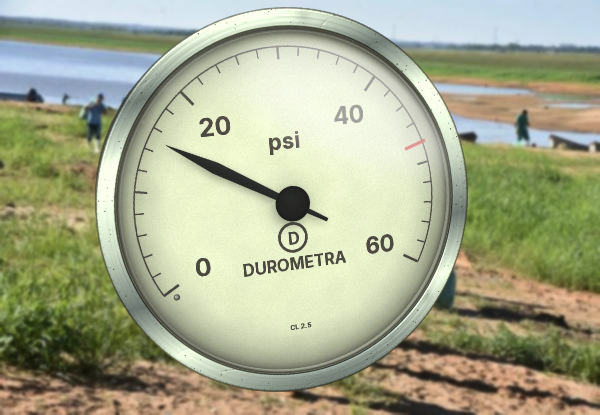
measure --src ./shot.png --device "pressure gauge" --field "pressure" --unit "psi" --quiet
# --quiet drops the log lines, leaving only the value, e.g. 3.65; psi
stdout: 15; psi
